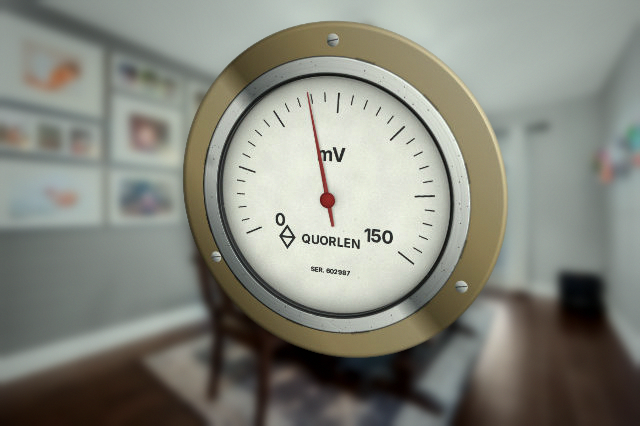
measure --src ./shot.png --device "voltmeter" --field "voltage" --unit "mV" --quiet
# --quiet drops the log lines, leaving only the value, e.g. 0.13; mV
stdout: 65; mV
